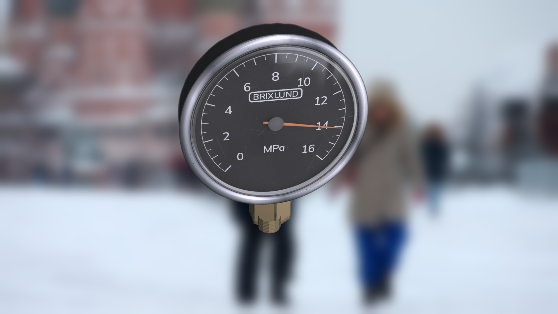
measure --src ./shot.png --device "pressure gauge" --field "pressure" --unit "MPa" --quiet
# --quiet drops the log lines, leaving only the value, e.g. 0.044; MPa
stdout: 14; MPa
